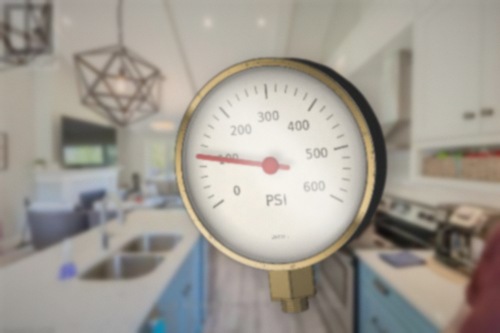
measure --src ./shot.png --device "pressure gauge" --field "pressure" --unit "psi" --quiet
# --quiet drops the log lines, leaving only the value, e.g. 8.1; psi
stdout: 100; psi
